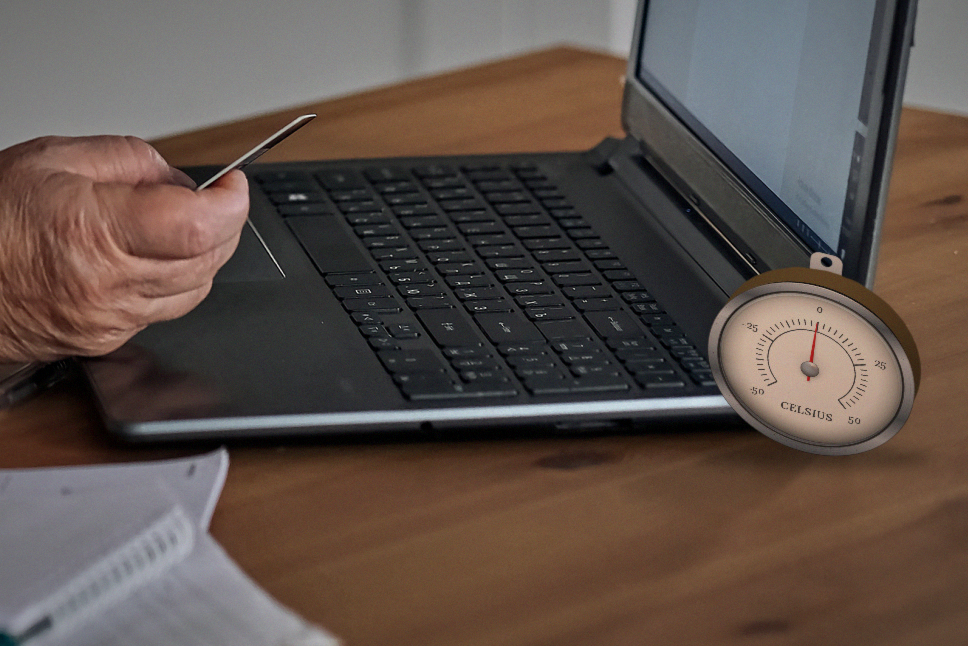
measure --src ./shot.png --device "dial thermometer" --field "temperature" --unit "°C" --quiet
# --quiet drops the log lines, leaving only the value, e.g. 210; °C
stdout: 0; °C
